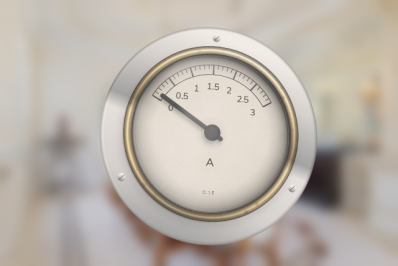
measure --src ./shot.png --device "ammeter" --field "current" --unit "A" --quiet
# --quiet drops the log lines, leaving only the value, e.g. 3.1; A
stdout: 0.1; A
